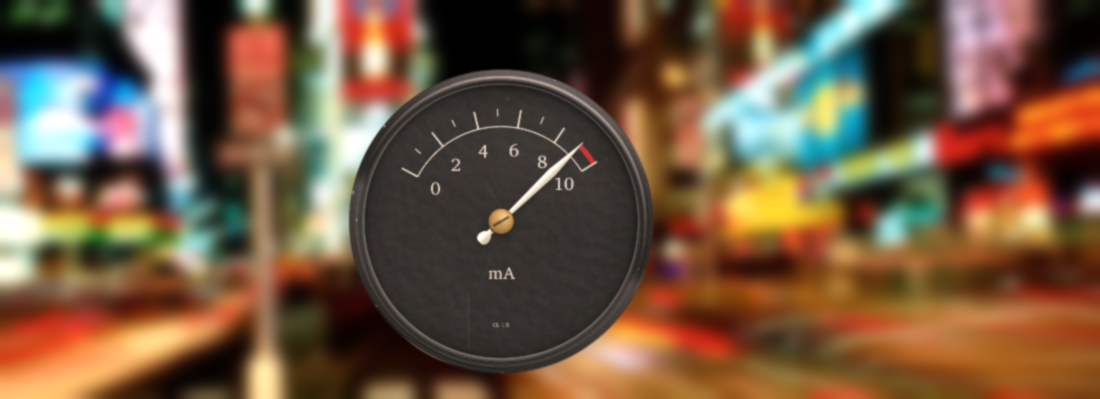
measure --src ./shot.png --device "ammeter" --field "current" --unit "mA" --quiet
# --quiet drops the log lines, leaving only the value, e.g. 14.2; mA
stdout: 9; mA
